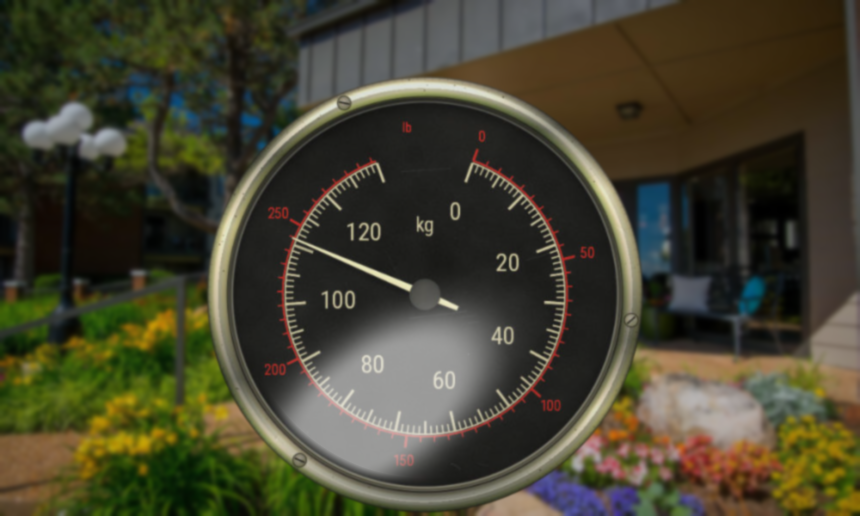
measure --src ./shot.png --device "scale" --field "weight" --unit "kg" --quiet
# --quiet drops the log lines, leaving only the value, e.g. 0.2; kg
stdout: 111; kg
